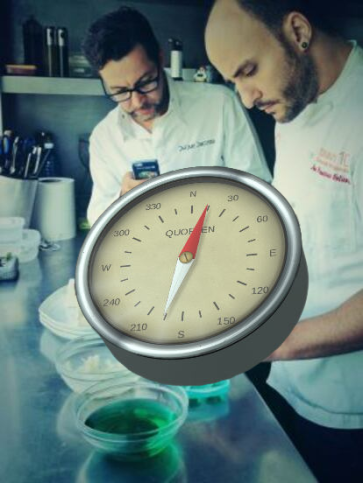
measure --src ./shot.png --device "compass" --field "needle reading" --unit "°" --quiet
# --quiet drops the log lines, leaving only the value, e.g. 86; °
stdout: 15; °
